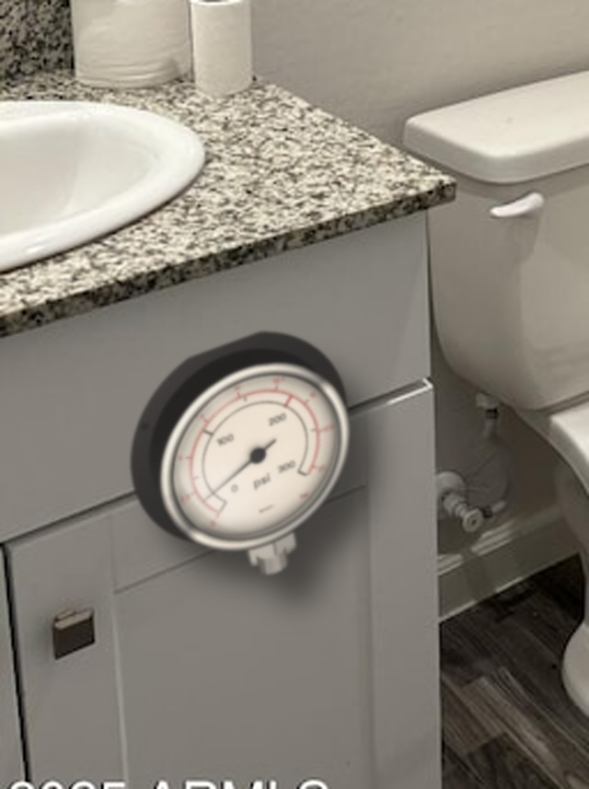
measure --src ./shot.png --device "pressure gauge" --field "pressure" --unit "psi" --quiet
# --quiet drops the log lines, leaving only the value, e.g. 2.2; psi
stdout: 25; psi
